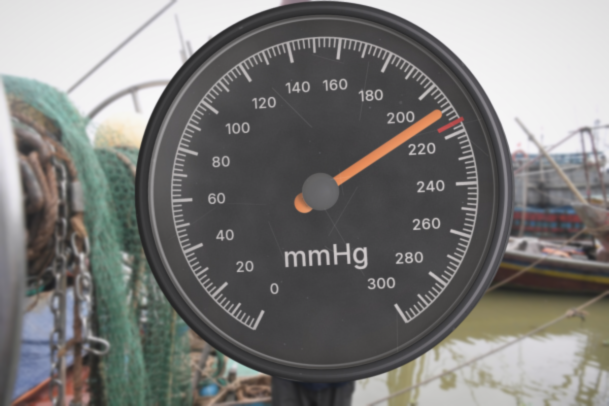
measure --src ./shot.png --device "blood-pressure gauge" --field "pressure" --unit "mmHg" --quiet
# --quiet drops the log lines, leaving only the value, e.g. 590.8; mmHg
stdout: 210; mmHg
